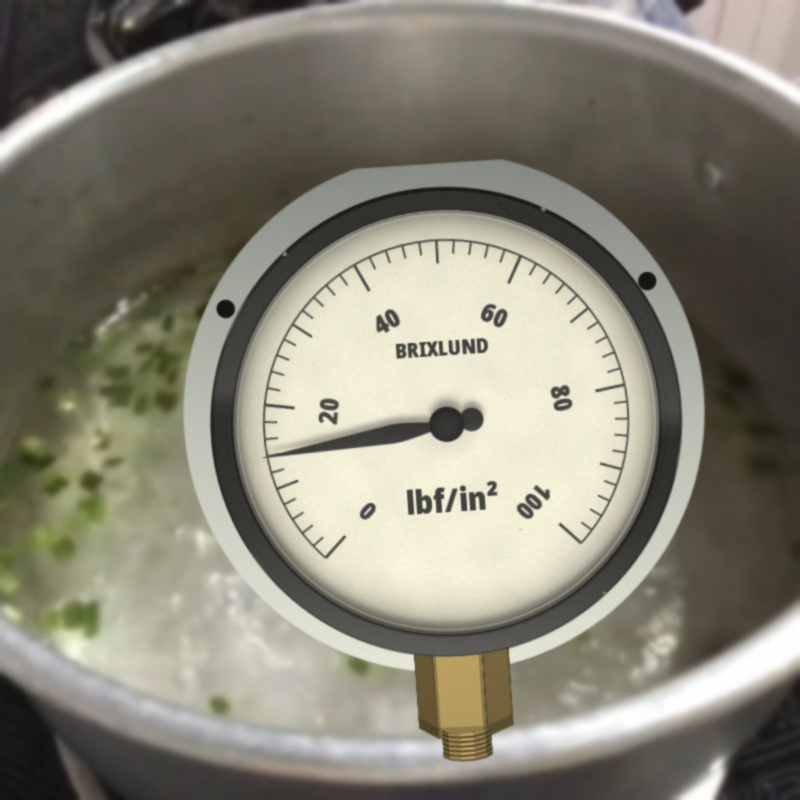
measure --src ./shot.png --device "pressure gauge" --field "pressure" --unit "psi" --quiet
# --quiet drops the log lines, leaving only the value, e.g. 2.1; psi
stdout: 14; psi
